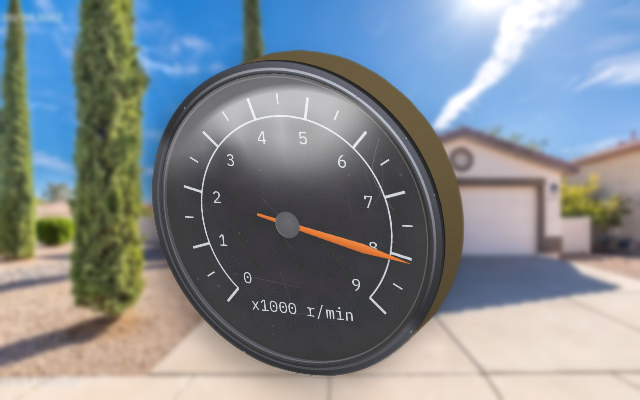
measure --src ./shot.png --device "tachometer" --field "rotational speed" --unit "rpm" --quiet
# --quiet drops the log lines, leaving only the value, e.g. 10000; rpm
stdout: 8000; rpm
